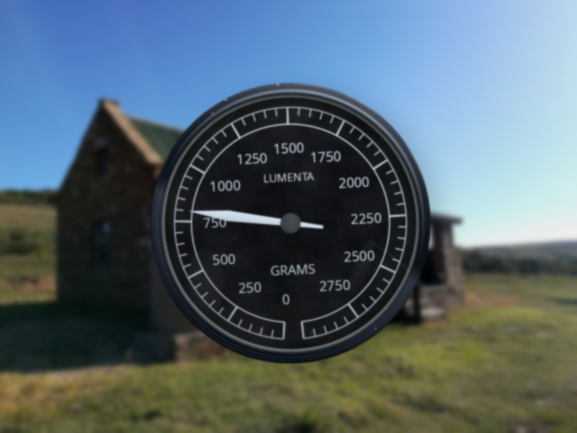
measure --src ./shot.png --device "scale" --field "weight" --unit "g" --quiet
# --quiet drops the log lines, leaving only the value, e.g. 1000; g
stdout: 800; g
